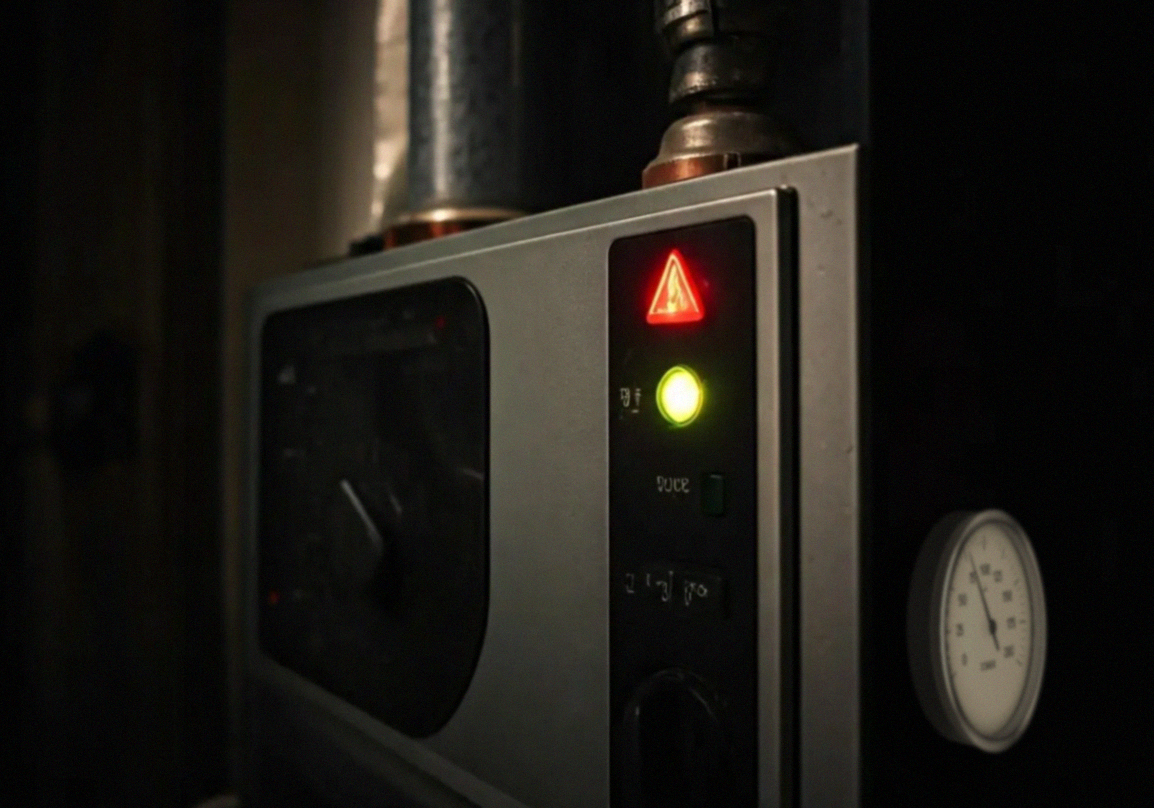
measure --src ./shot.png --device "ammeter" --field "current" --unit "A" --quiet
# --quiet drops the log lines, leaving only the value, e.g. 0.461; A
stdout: 75; A
